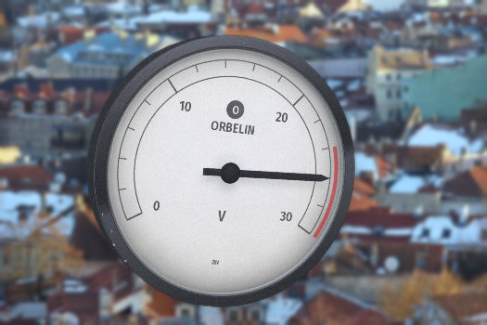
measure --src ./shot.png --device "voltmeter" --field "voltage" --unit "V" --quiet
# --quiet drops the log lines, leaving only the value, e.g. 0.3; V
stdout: 26; V
